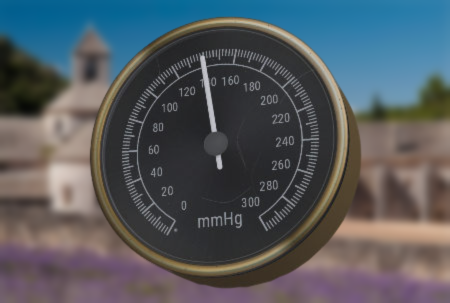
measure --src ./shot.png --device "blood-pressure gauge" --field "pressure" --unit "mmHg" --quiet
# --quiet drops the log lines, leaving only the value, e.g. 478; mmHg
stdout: 140; mmHg
